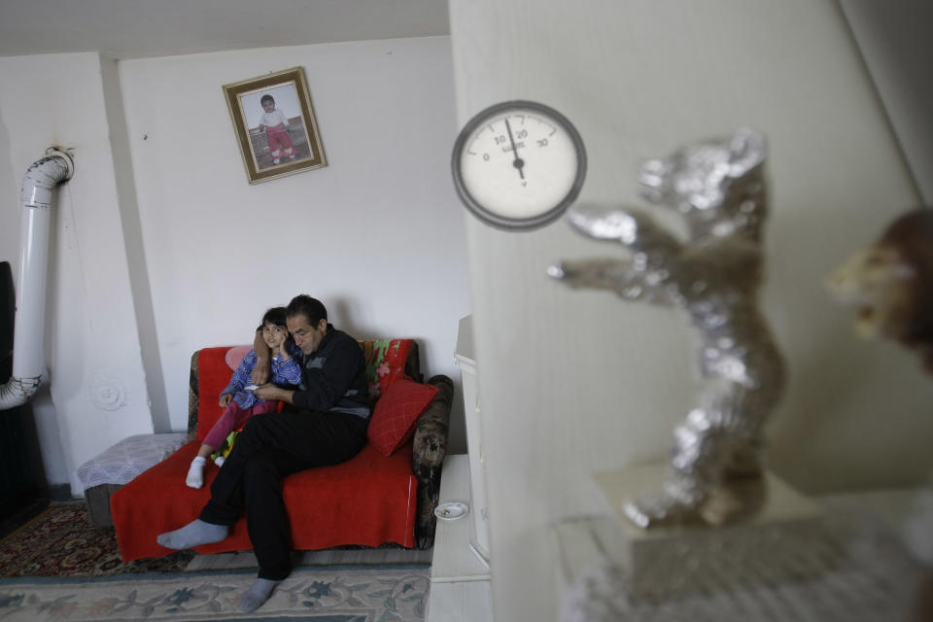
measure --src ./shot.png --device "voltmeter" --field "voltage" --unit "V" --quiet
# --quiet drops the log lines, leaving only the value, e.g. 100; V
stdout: 15; V
